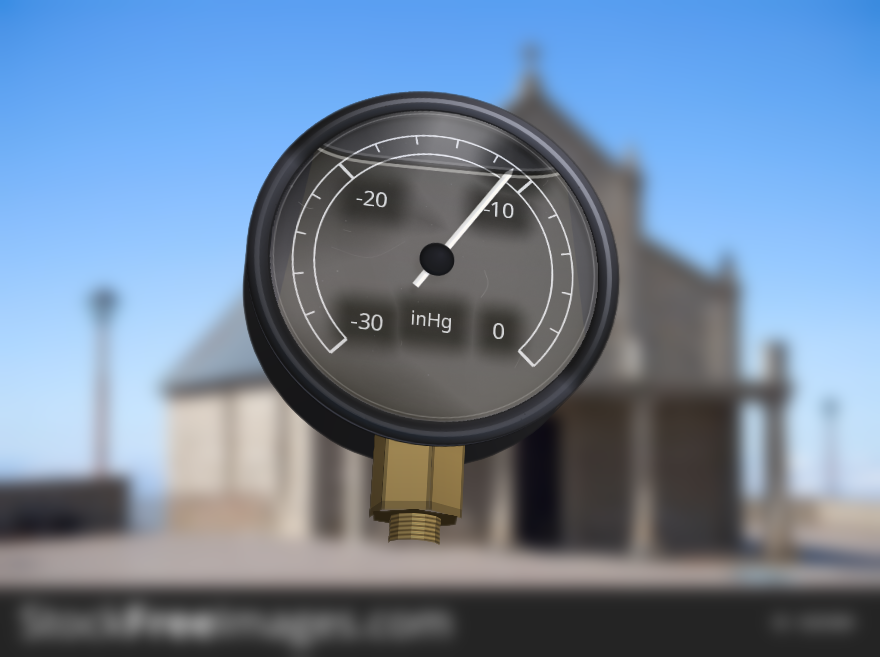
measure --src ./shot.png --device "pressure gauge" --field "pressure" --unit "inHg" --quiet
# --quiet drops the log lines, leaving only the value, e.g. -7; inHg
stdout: -11; inHg
